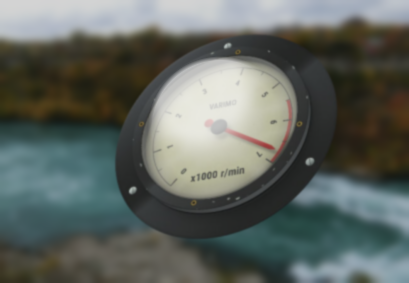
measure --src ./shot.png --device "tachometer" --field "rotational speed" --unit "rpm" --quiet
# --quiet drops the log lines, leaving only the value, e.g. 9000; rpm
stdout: 6750; rpm
